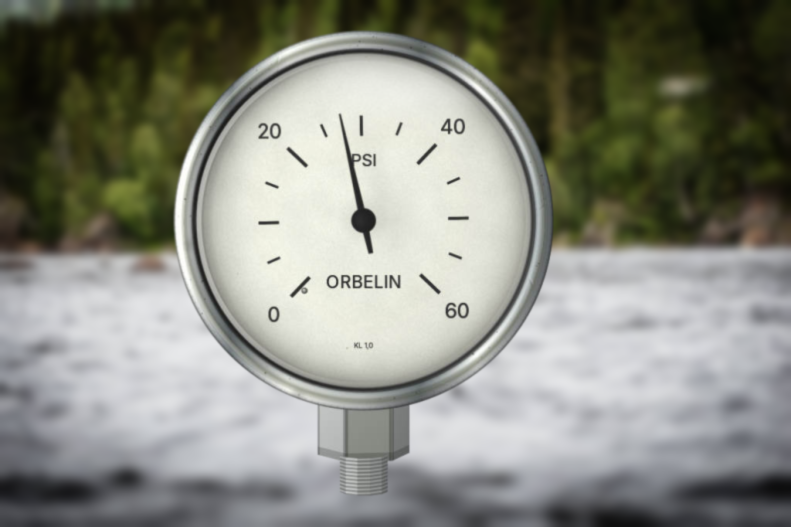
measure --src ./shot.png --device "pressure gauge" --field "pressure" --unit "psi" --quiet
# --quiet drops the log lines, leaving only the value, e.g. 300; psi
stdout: 27.5; psi
